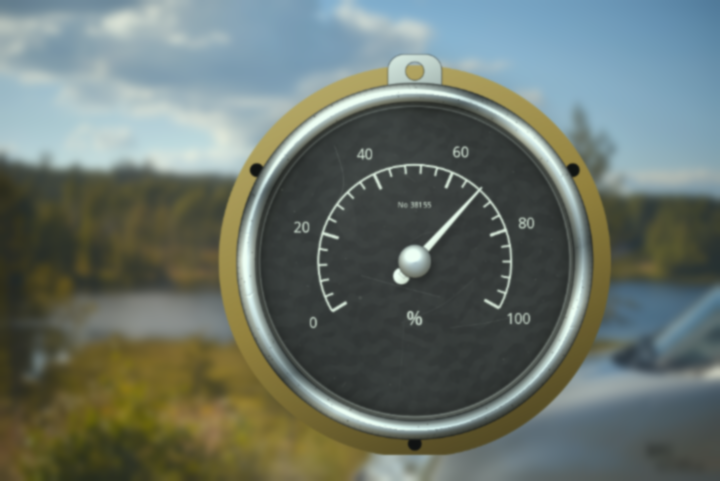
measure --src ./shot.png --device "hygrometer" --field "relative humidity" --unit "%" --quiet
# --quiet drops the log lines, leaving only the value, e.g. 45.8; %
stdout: 68; %
